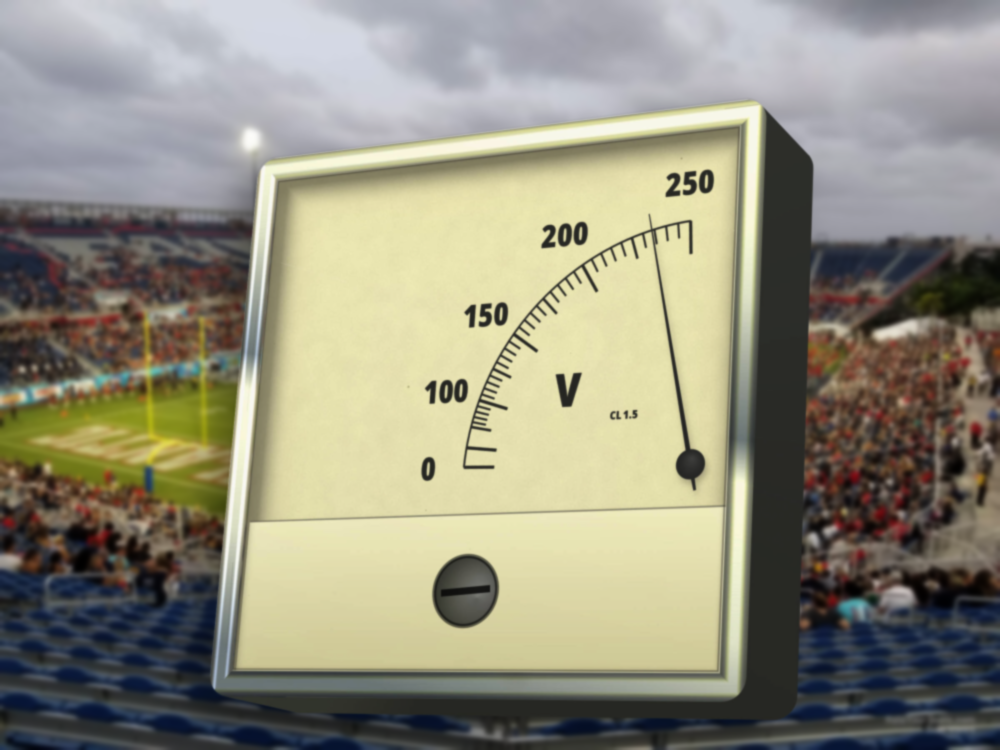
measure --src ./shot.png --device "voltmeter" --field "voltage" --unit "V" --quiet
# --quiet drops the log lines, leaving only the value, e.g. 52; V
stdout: 235; V
